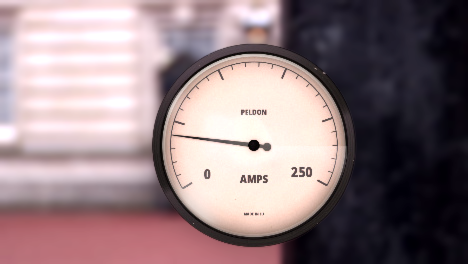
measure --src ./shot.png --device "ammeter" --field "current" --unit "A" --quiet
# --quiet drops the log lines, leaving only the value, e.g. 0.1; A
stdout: 40; A
